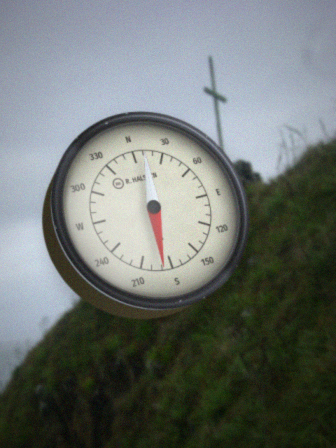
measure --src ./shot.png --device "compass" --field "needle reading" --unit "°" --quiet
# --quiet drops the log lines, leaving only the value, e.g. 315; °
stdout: 190; °
